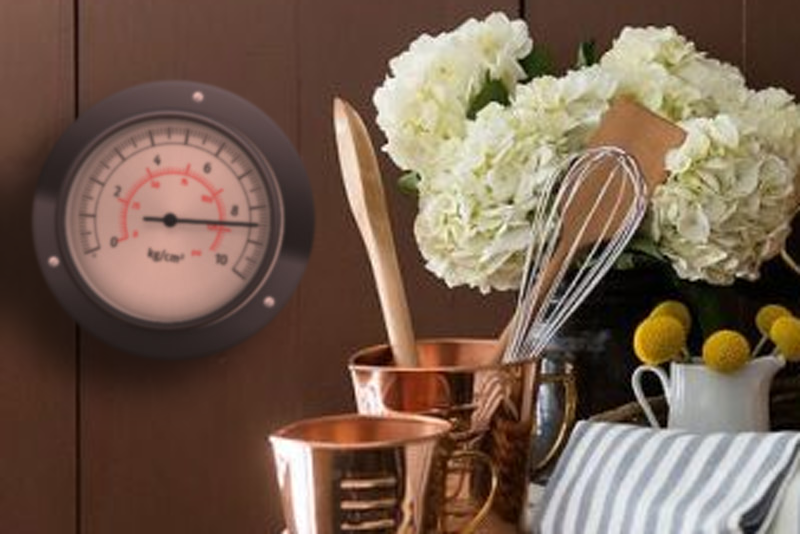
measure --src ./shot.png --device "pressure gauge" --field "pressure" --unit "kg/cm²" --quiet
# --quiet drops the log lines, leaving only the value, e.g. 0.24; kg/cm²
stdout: 8.5; kg/cm²
